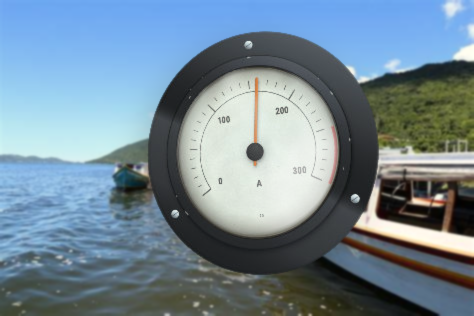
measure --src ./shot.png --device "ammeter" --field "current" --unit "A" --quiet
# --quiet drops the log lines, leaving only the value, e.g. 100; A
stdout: 160; A
